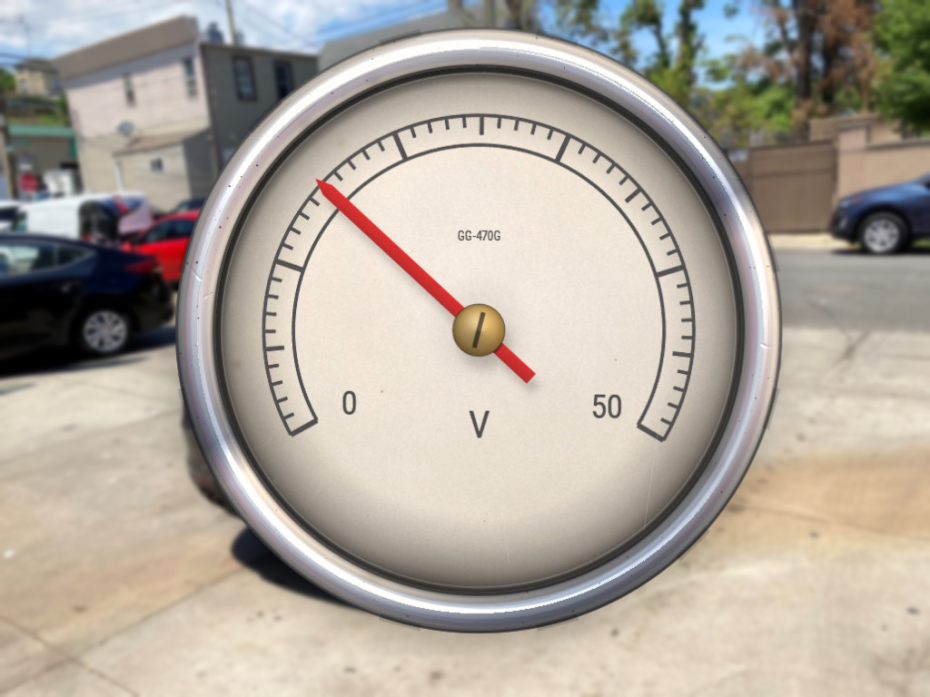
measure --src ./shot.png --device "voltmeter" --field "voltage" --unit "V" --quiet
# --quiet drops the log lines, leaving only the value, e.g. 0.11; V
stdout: 15; V
